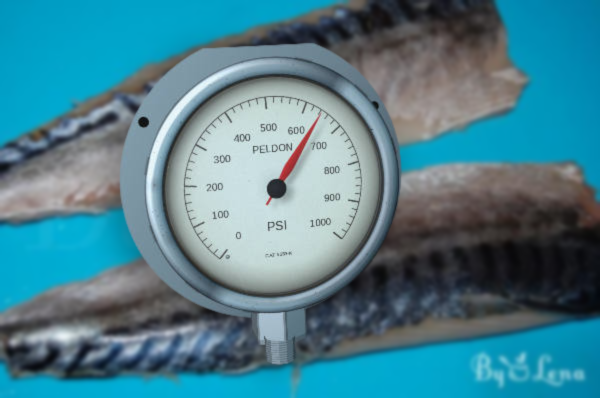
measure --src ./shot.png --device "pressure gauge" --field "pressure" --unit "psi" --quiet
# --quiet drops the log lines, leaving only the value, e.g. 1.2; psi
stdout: 640; psi
